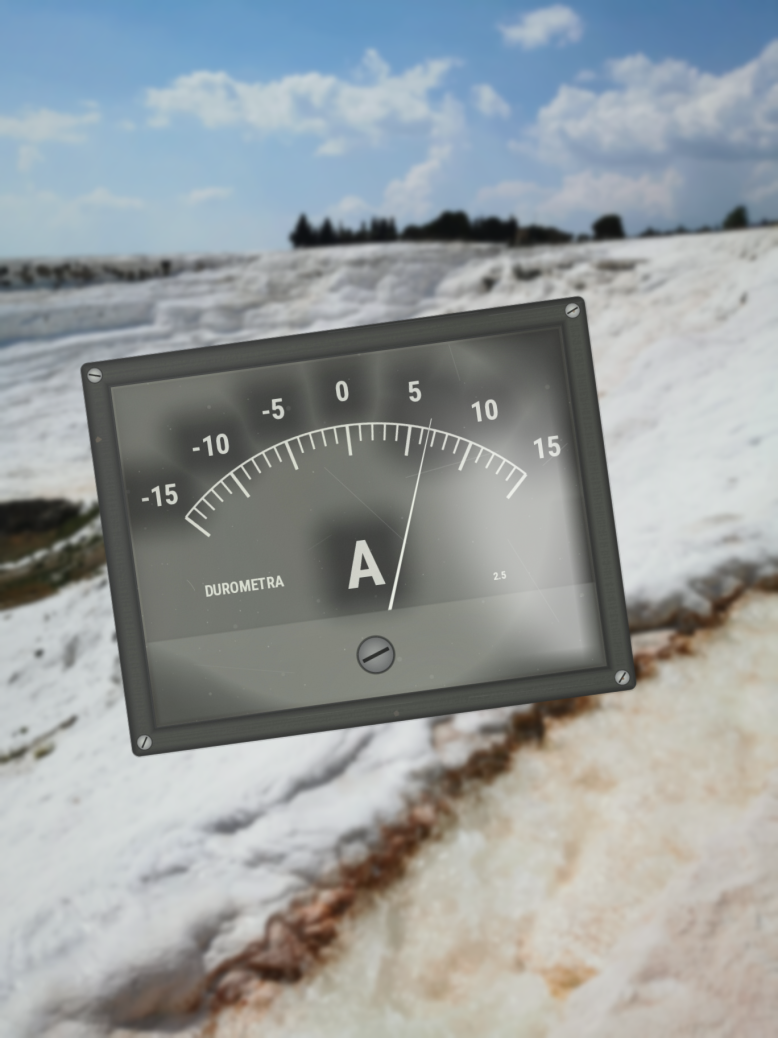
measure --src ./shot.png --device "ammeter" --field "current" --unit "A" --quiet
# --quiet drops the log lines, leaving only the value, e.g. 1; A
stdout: 6.5; A
